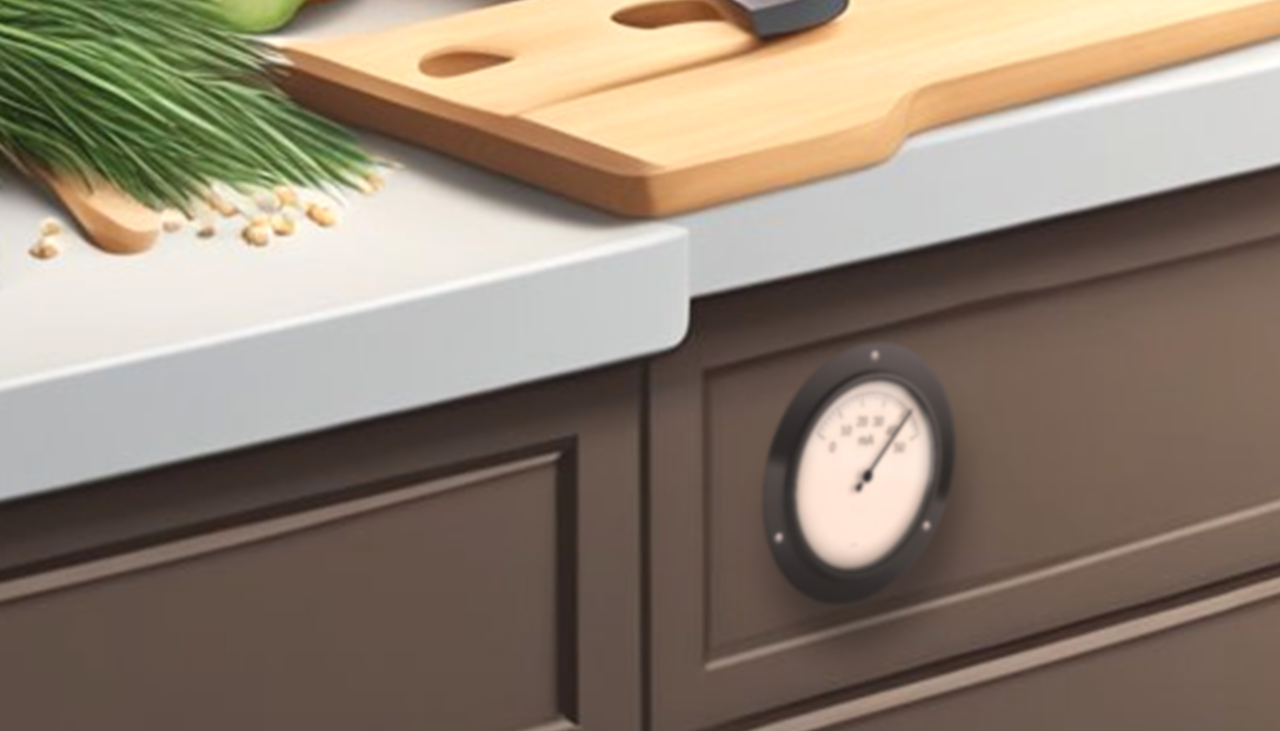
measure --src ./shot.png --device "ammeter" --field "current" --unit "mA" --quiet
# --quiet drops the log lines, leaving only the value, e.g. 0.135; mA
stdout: 40; mA
